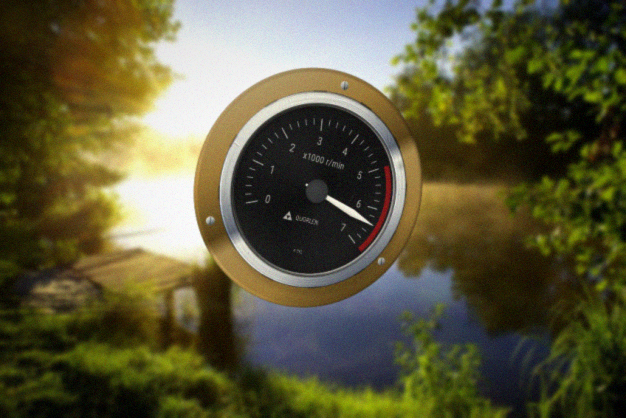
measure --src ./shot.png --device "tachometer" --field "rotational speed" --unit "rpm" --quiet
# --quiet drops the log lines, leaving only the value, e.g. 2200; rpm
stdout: 6400; rpm
